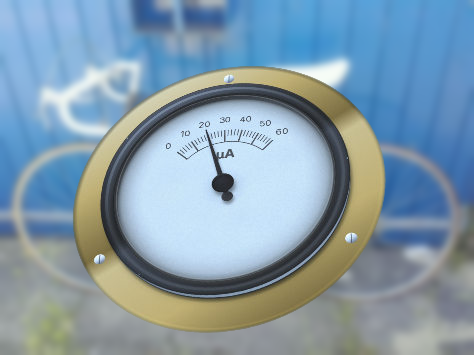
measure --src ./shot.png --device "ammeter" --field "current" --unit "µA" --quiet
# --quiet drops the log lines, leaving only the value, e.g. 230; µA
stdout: 20; µA
